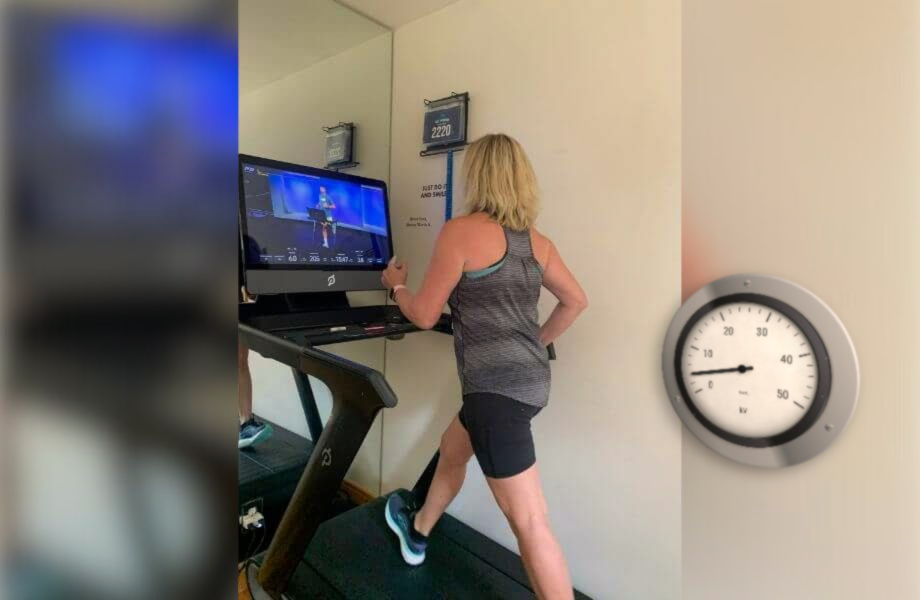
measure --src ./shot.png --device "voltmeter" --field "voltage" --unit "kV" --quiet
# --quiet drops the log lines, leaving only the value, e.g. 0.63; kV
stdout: 4; kV
